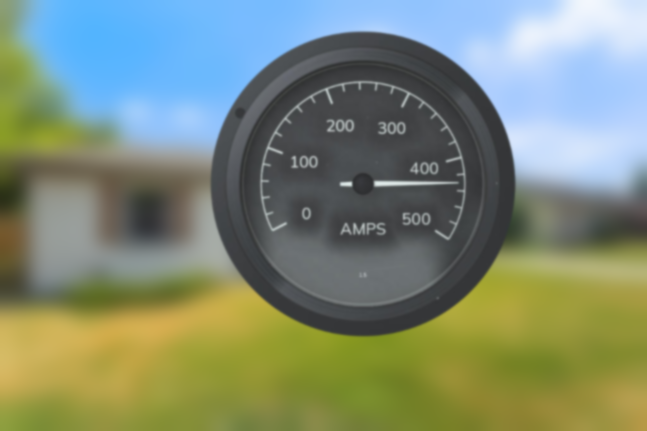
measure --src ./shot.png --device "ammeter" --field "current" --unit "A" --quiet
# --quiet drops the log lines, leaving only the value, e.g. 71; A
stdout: 430; A
